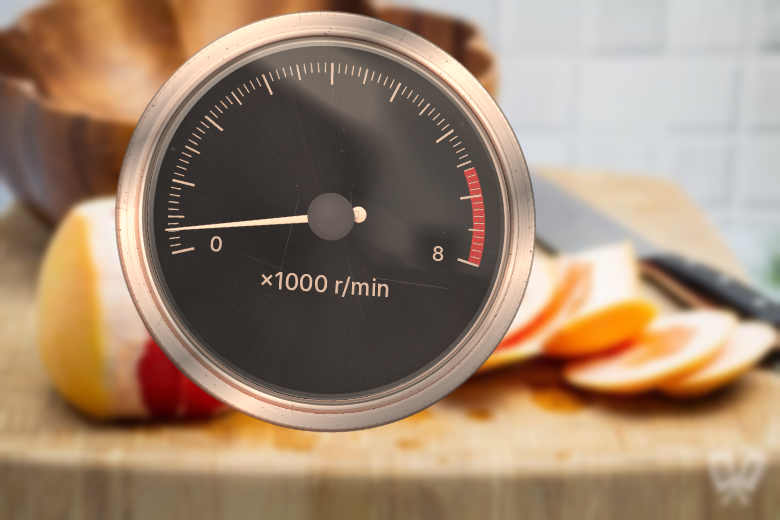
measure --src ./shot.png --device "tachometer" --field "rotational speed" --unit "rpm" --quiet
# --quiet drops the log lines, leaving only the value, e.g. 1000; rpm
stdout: 300; rpm
